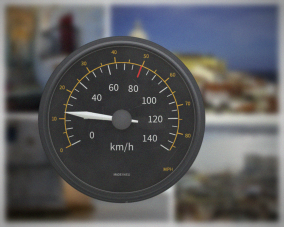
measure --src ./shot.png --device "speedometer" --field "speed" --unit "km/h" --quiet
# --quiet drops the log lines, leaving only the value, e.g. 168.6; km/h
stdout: 20; km/h
